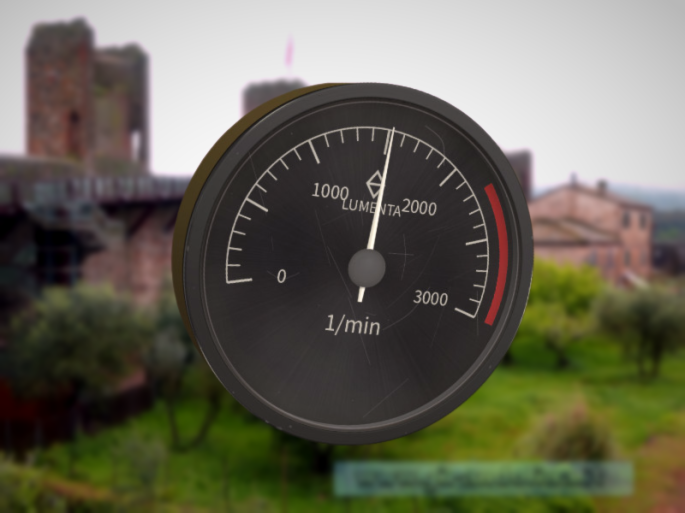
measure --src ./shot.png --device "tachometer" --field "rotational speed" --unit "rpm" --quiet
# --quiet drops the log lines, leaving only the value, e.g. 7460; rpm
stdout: 1500; rpm
